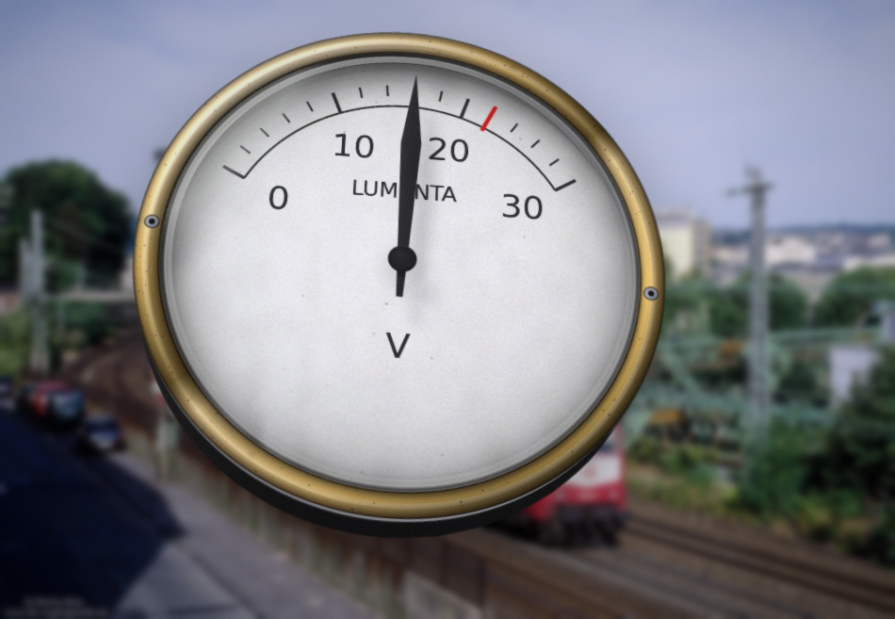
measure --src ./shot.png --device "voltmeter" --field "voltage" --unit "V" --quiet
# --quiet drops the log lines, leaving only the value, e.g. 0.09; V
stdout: 16; V
